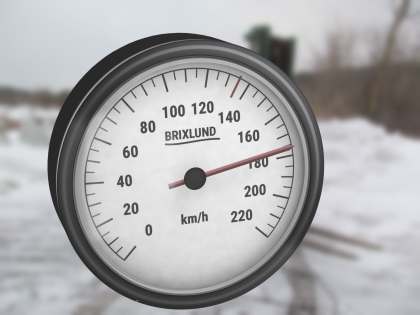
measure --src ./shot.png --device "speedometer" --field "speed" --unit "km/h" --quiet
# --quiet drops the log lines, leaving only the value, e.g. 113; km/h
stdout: 175; km/h
